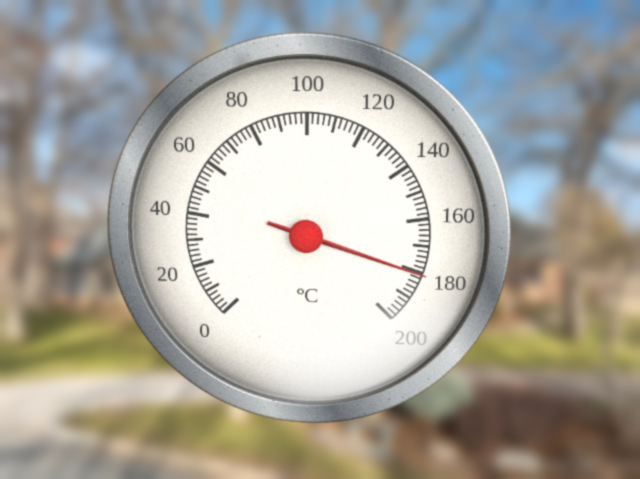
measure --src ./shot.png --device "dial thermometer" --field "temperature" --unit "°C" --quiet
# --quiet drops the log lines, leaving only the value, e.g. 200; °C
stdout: 180; °C
